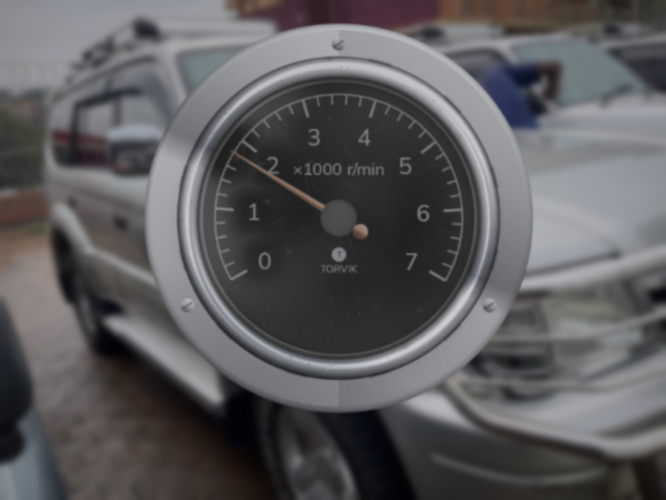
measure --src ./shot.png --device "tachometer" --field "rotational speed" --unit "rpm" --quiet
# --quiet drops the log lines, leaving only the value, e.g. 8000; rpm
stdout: 1800; rpm
